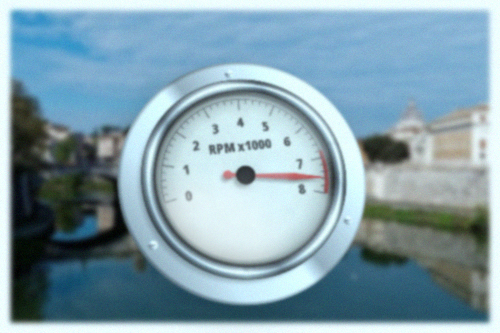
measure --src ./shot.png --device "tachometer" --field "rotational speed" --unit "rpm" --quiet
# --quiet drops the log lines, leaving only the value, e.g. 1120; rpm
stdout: 7600; rpm
